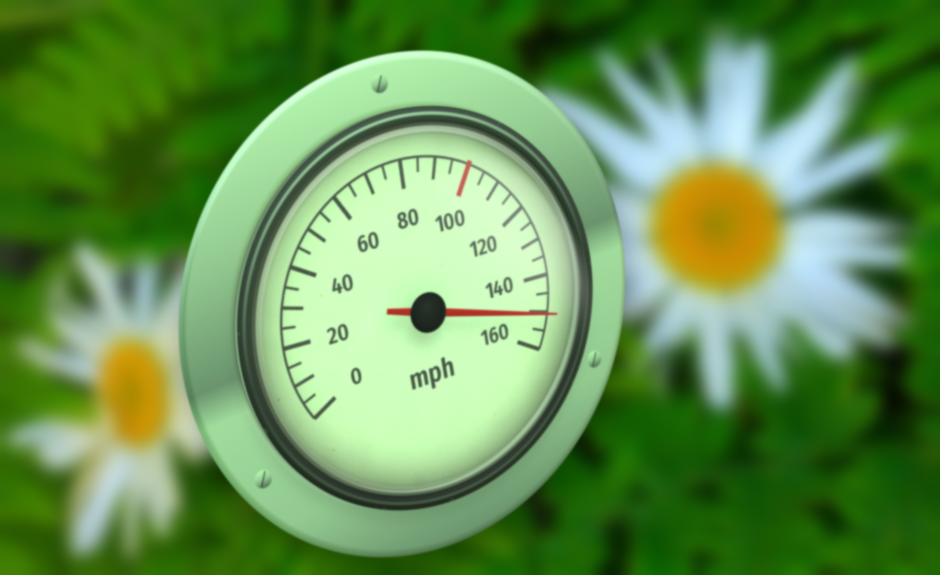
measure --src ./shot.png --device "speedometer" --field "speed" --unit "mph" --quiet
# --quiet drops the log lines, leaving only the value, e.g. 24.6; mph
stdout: 150; mph
